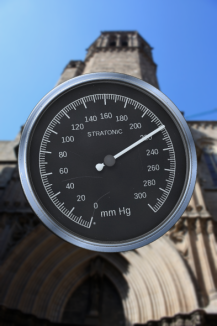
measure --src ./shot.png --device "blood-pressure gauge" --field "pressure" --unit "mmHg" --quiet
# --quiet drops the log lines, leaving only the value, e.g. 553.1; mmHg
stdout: 220; mmHg
